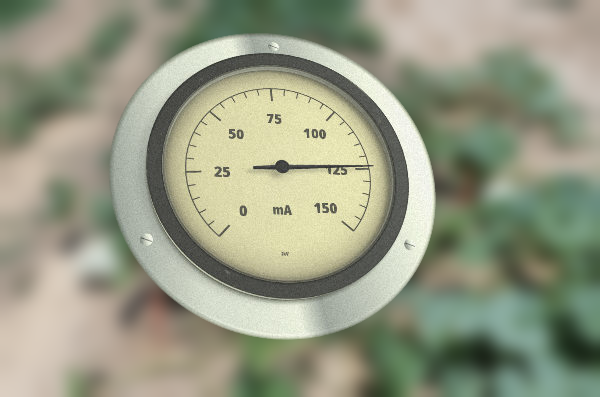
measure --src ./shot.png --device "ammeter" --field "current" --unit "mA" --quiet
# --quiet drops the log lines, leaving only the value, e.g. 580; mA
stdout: 125; mA
